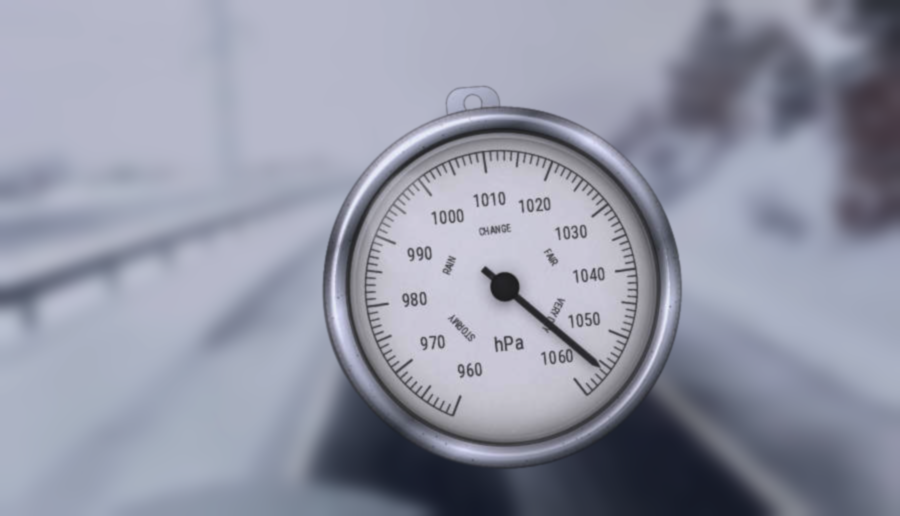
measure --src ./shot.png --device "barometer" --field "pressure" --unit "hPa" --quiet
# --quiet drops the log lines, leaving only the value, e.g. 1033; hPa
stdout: 1056; hPa
